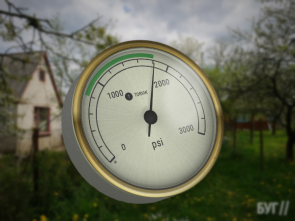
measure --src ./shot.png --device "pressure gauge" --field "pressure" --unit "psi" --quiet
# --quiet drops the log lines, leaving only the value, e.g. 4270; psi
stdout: 1800; psi
